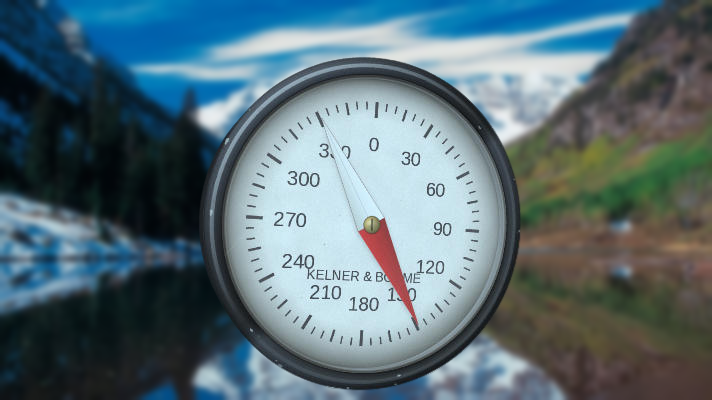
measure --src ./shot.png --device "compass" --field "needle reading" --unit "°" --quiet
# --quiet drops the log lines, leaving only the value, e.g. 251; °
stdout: 150; °
